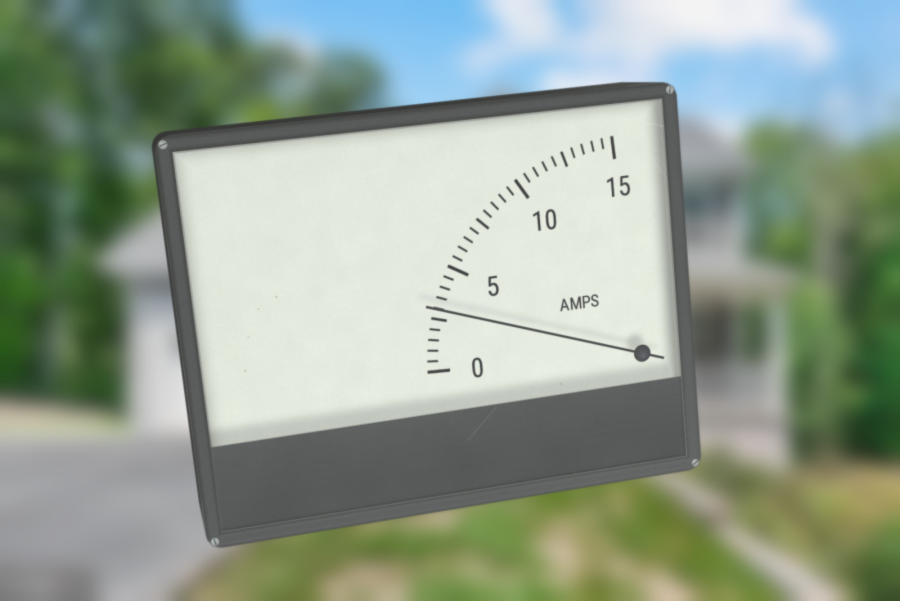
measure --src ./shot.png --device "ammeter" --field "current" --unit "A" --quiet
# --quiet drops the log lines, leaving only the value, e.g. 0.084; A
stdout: 3; A
